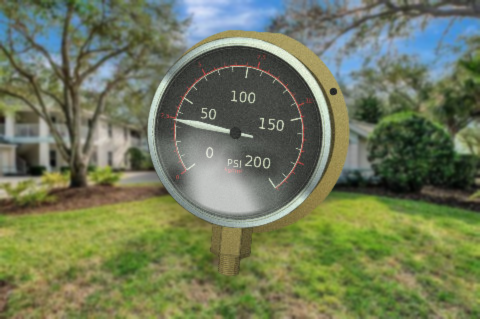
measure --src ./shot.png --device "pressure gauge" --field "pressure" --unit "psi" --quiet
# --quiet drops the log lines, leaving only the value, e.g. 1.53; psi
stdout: 35; psi
